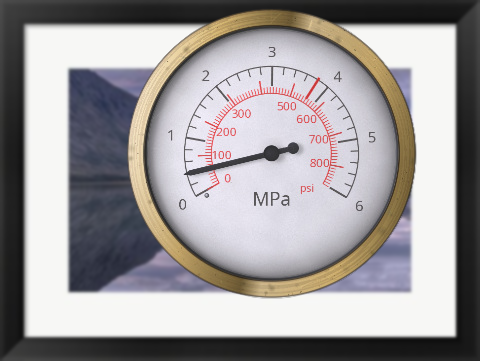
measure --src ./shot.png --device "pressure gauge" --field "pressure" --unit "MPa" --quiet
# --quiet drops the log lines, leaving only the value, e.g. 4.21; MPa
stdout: 0.4; MPa
